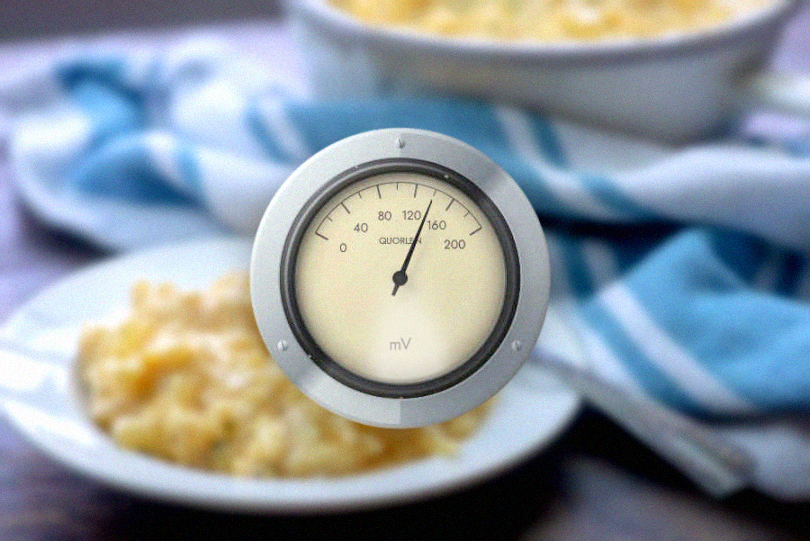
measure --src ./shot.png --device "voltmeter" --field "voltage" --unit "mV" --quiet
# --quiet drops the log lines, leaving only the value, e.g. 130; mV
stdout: 140; mV
